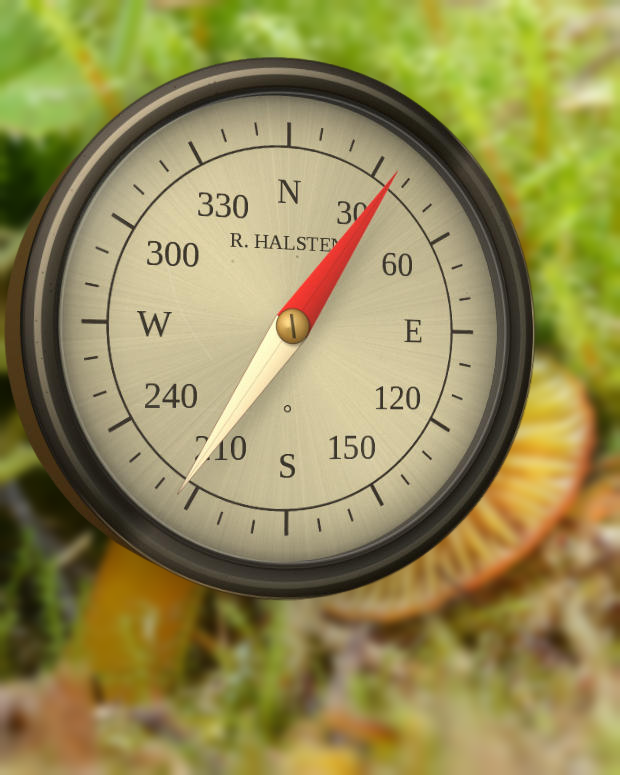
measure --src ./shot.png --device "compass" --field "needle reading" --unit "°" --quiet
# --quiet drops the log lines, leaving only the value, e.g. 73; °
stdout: 35; °
